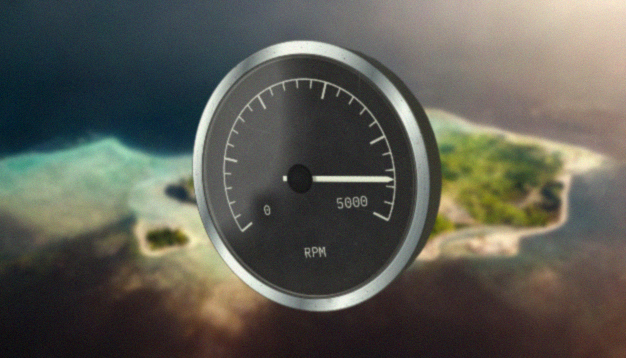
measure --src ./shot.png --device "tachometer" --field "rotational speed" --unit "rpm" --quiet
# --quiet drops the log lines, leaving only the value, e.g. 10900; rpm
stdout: 4500; rpm
